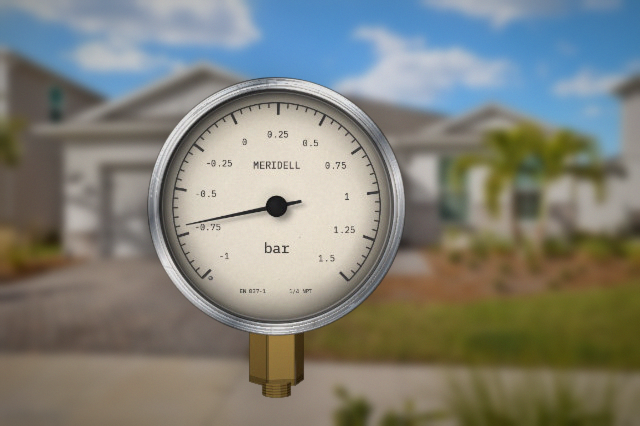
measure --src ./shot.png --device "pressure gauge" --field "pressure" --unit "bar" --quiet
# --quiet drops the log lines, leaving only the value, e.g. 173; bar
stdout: -0.7; bar
